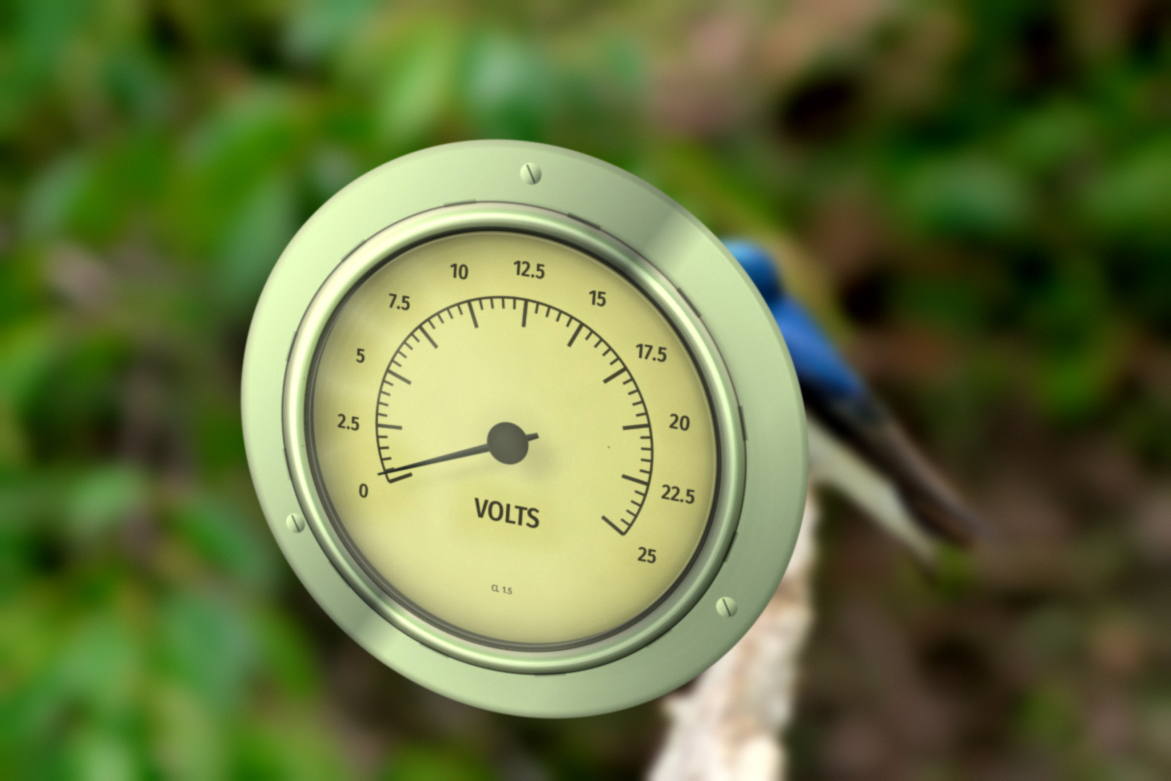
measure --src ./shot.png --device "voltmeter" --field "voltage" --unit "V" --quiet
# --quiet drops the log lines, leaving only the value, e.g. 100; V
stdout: 0.5; V
